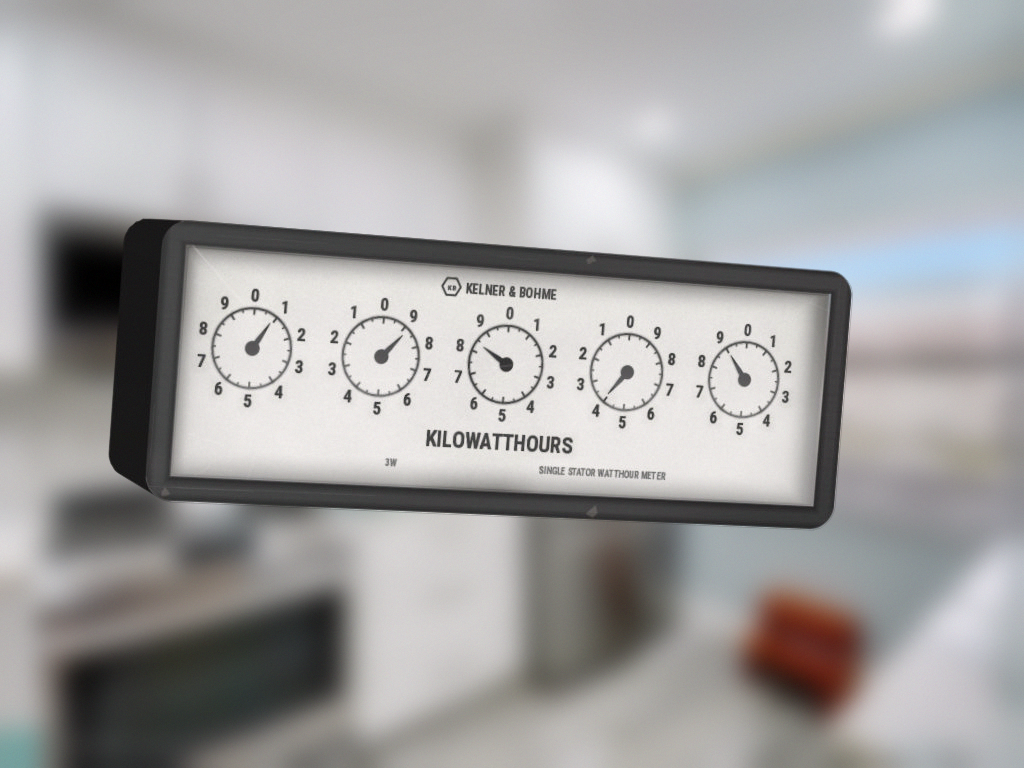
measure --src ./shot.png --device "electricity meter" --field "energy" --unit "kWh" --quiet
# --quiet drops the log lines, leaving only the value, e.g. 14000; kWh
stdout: 8839; kWh
